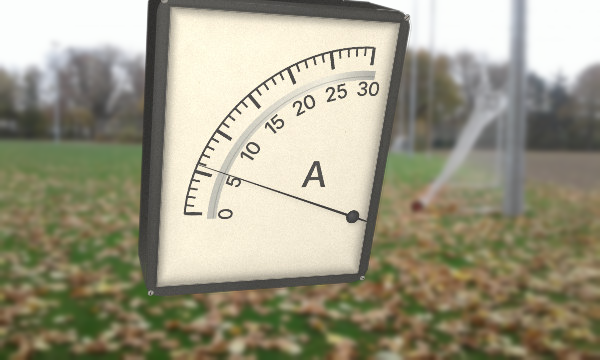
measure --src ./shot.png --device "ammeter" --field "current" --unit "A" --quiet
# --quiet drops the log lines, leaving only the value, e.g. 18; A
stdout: 6; A
